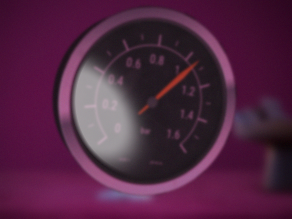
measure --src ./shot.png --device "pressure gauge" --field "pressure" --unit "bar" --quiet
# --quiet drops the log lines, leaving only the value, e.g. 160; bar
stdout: 1.05; bar
